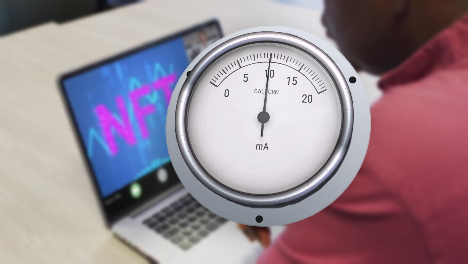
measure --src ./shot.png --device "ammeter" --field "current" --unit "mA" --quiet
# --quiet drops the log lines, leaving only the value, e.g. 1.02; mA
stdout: 10; mA
